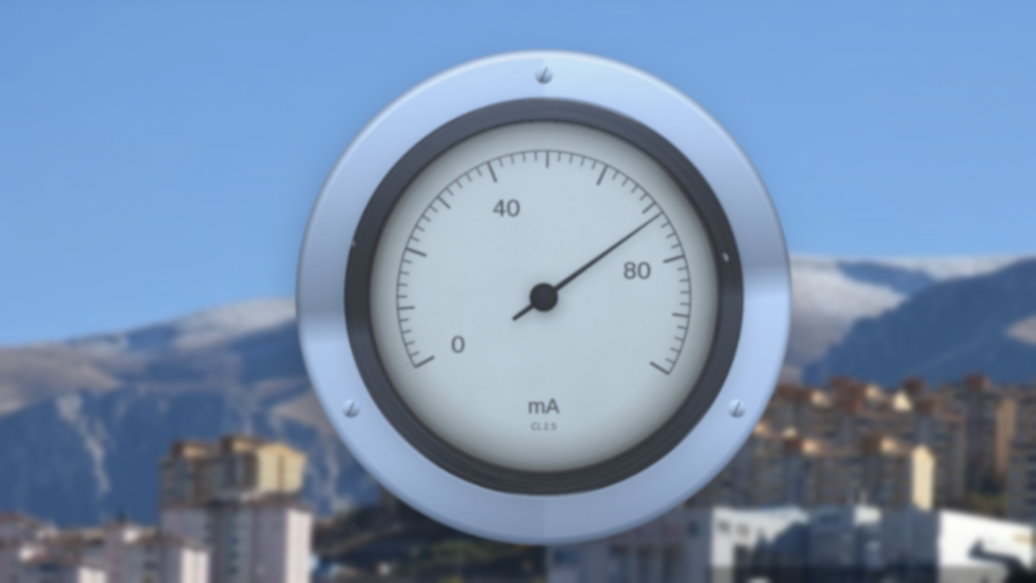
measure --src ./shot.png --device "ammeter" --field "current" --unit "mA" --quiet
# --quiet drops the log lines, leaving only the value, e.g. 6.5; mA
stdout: 72; mA
